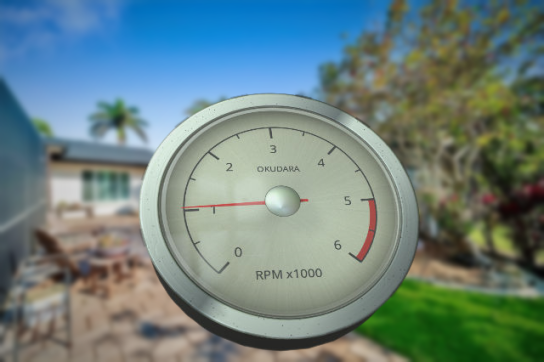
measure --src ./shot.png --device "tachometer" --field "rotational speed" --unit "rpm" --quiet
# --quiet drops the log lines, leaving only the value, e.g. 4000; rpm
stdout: 1000; rpm
